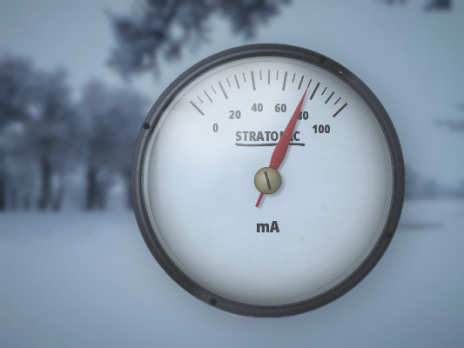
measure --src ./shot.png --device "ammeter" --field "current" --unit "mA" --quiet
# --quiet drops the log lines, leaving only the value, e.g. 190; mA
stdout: 75; mA
